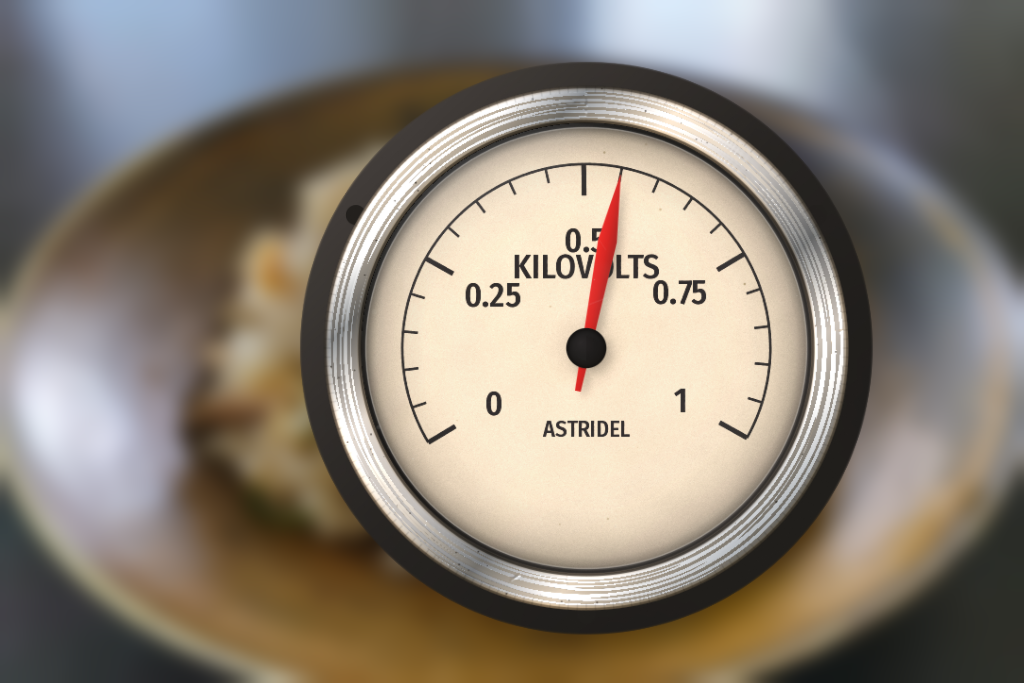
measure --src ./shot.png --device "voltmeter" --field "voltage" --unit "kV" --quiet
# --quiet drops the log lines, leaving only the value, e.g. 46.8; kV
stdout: 0.55; kV
